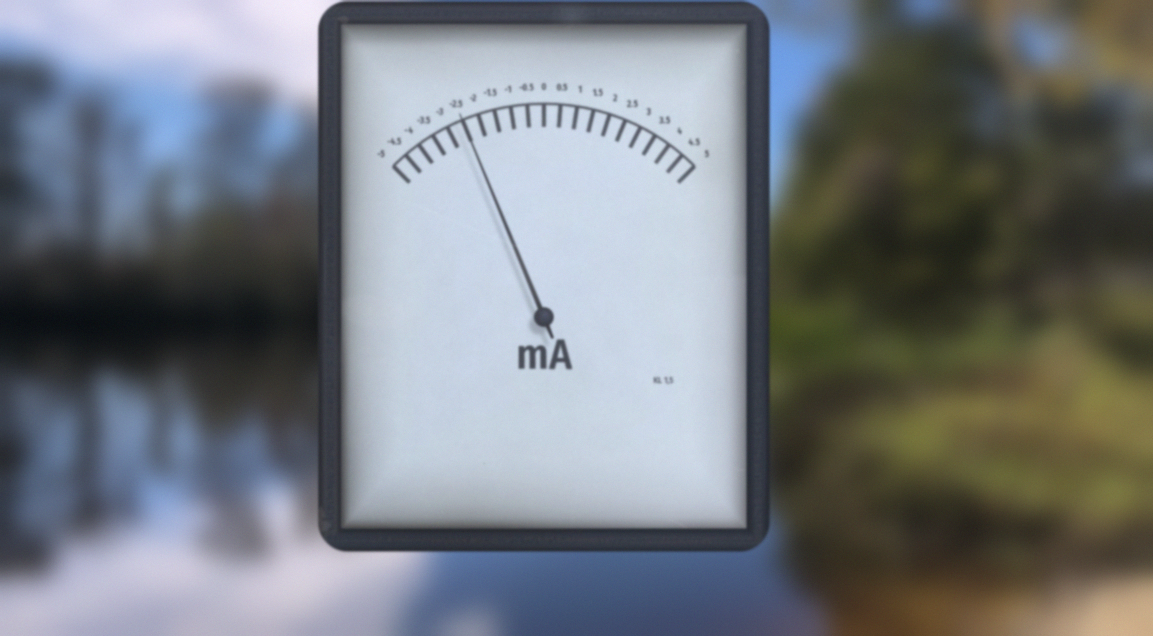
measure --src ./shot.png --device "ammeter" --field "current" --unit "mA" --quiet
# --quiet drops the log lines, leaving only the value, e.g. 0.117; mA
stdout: -2.5; mA
